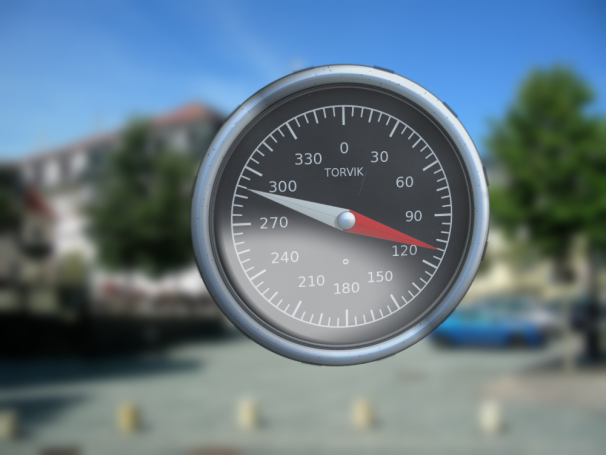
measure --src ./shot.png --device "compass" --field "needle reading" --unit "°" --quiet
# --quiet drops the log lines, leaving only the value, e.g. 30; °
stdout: 110; °
